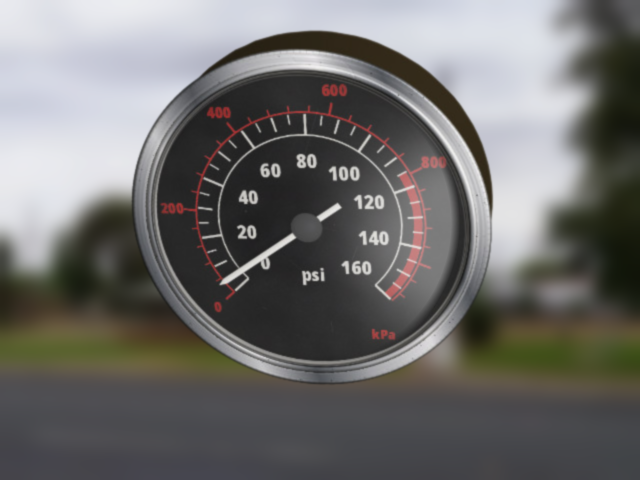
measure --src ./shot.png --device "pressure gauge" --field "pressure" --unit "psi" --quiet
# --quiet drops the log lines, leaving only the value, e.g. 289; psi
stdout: 5; psi
